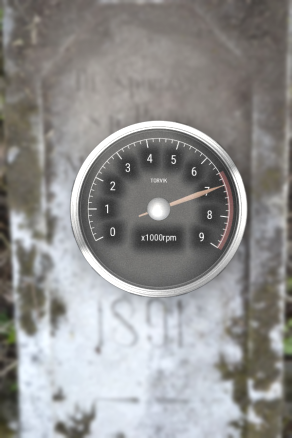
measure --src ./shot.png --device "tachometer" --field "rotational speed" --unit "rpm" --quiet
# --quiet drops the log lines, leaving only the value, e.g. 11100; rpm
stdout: 7000; rpm
